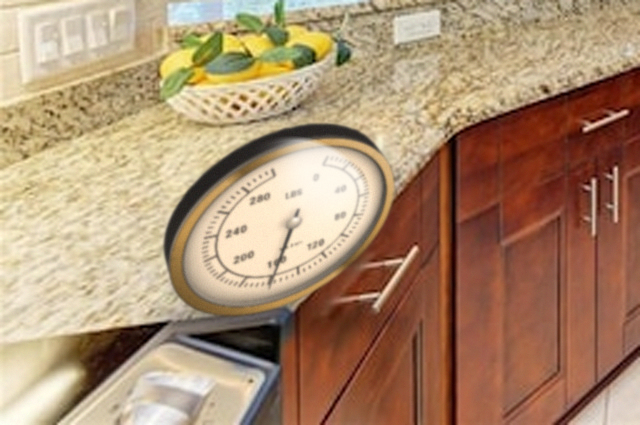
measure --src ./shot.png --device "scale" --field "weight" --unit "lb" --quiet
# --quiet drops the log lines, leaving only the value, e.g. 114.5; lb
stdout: 160; lb
